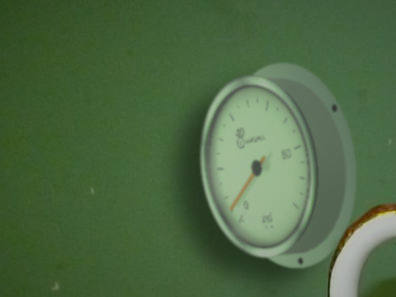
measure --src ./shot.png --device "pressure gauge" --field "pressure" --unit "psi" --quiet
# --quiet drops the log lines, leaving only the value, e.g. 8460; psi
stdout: 5; psi
